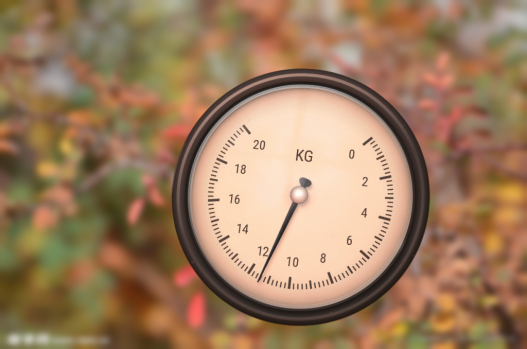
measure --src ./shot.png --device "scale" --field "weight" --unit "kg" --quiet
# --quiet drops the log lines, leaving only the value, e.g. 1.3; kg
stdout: 11.4; kg
